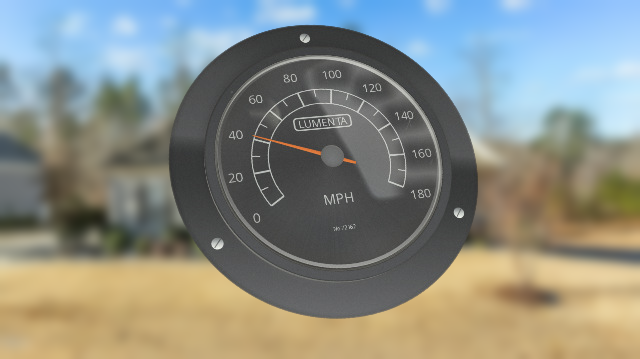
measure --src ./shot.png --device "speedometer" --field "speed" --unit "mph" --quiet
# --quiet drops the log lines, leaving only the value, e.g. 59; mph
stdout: 40; mph
